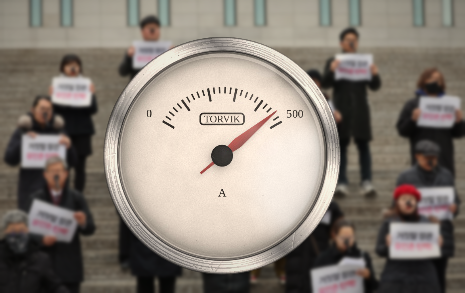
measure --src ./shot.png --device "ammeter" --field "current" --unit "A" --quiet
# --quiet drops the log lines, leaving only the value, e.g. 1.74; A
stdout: 460; A
